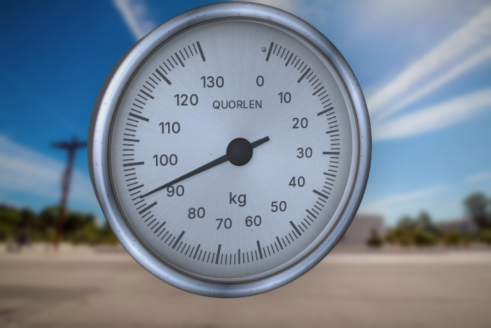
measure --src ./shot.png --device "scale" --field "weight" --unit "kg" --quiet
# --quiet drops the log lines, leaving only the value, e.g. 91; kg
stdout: 93; kg
